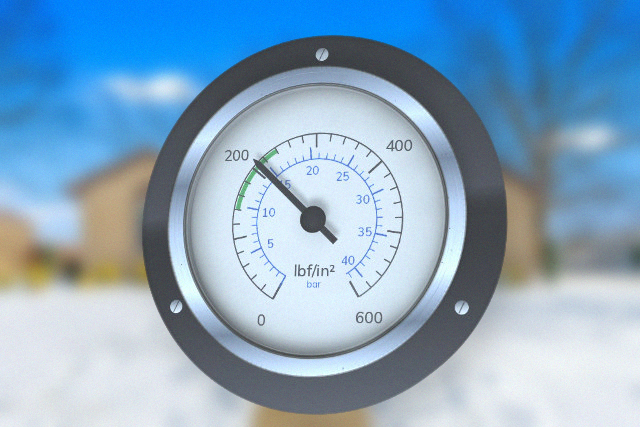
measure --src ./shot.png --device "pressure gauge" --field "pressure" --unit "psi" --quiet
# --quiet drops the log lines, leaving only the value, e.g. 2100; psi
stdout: 210; psi
